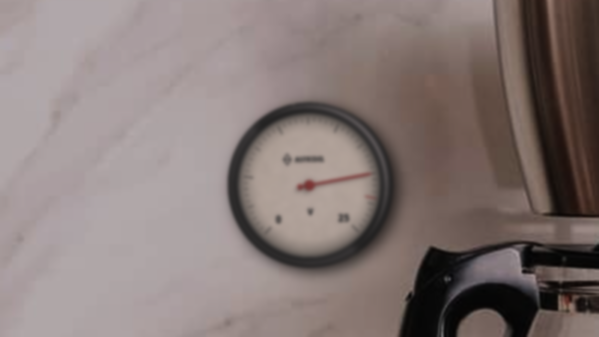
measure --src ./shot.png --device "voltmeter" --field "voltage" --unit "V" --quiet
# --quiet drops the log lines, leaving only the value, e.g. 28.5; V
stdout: 20; V
